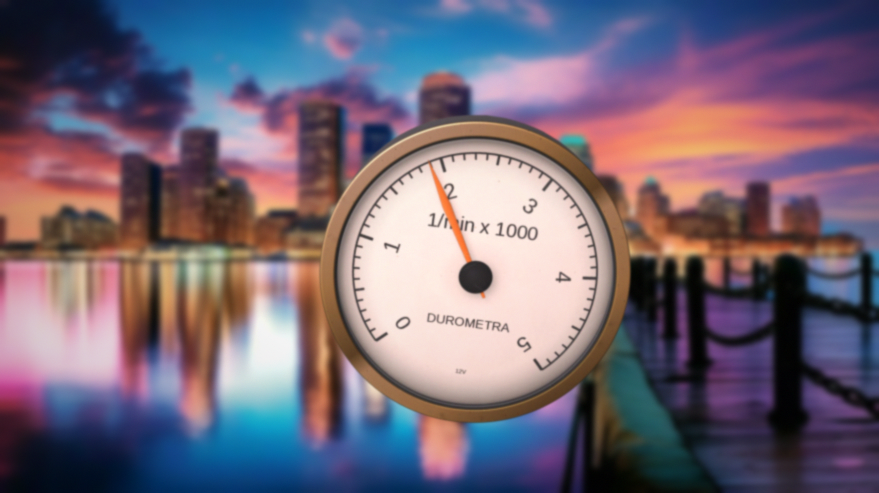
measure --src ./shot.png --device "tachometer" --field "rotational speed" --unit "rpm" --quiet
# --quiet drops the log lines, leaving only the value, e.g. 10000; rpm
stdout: 1900; rpm
